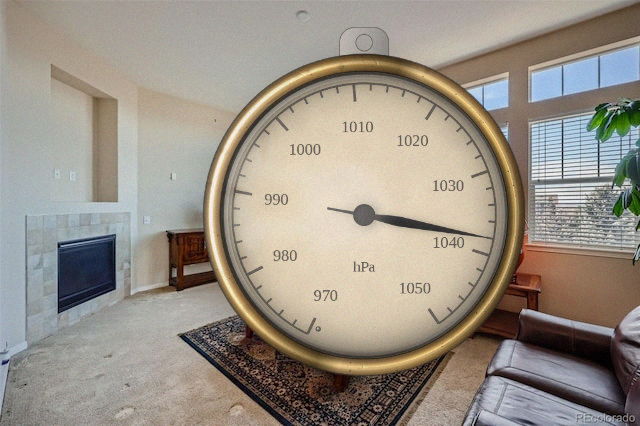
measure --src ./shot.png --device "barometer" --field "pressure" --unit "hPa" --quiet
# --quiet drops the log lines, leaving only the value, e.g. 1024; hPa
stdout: 1038; hPa
